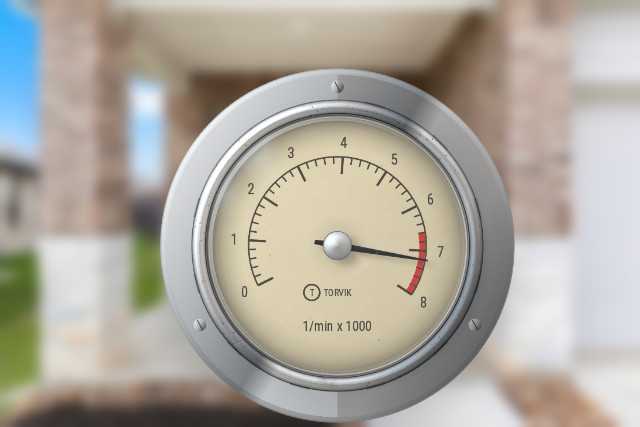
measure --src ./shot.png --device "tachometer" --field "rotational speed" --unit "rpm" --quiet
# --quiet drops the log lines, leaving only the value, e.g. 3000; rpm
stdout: 7200; rpm
